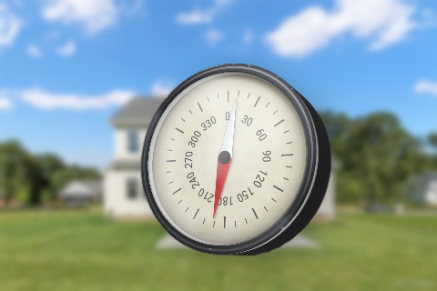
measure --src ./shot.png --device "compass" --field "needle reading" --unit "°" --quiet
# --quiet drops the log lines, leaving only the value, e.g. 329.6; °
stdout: 190; °
